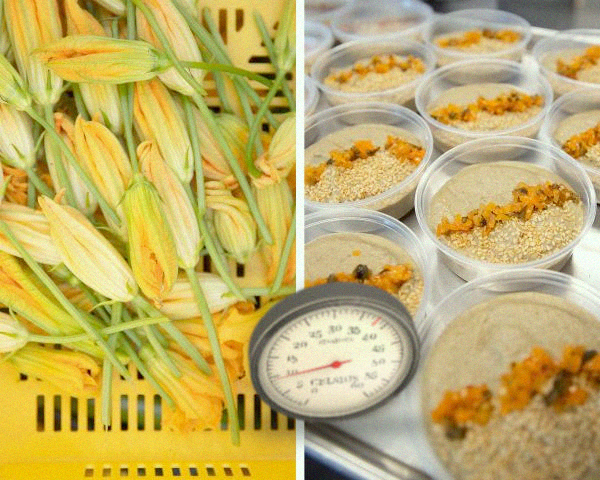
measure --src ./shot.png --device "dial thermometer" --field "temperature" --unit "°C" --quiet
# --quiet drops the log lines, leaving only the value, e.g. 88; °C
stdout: 10; °C
